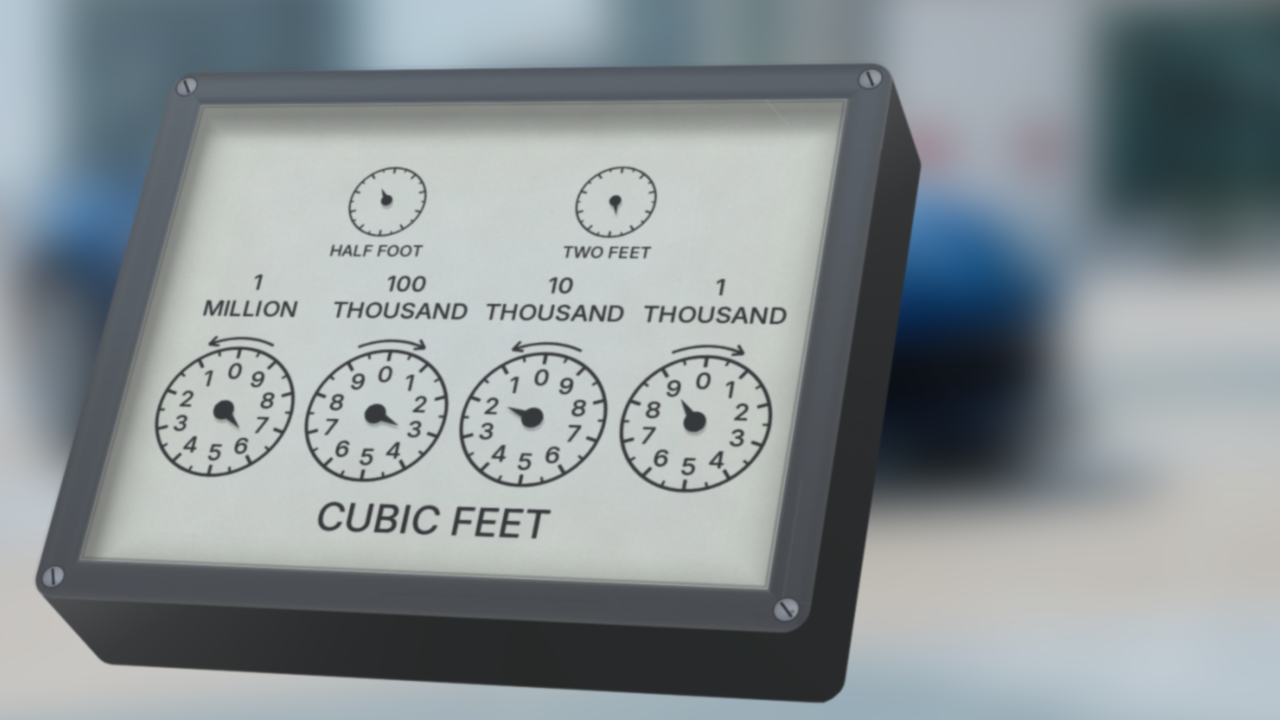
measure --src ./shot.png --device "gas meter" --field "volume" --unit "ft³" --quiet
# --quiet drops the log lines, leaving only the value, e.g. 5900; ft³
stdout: 631900; ft³
